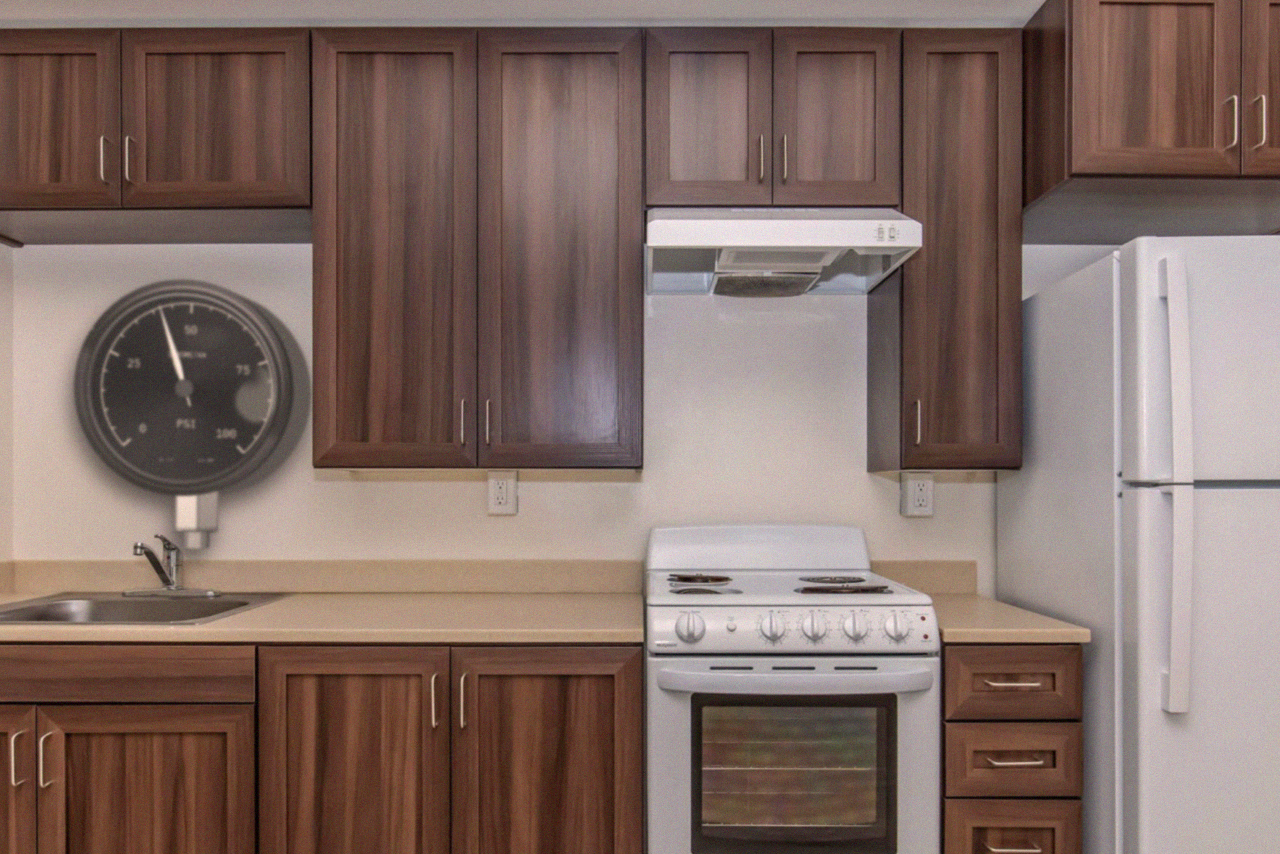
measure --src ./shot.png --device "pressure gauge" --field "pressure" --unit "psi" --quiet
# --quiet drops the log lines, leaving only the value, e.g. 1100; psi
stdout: 42.5; psi
